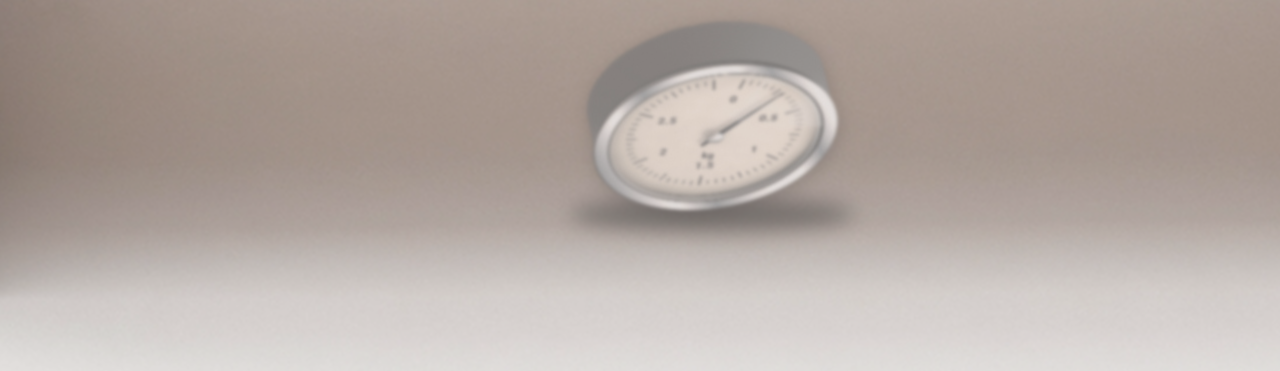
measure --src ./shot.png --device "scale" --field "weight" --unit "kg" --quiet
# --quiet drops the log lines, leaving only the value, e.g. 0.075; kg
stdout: 0.25; kg
